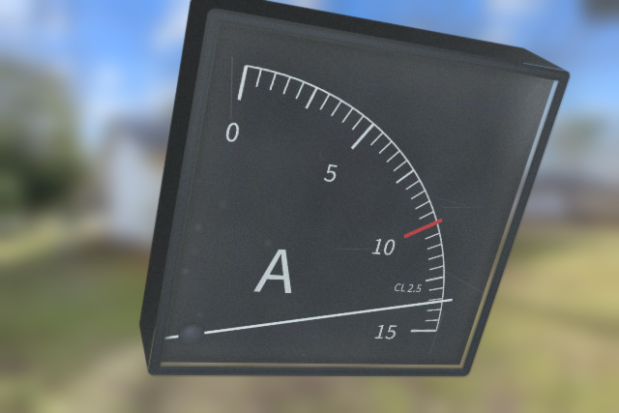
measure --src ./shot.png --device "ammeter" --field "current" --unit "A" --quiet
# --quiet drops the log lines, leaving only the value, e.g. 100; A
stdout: 13.5; A
